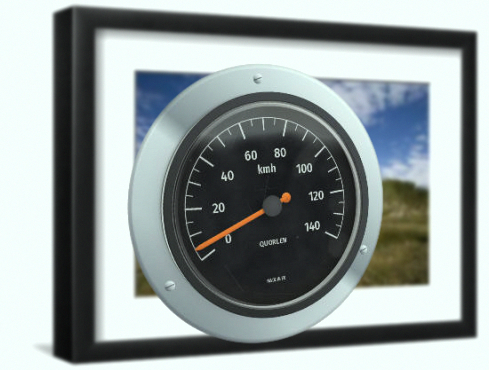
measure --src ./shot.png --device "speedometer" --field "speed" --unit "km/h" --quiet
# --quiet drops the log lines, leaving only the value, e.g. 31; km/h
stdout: 5; km/h
